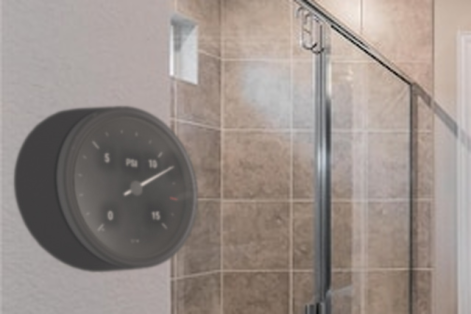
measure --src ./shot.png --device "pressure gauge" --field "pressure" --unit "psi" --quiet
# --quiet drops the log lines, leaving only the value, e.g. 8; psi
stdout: 11; psi
